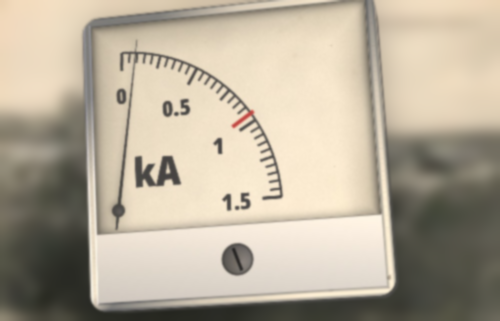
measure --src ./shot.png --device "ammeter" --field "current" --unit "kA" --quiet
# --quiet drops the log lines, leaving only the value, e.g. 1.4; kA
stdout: 0.1; kA
